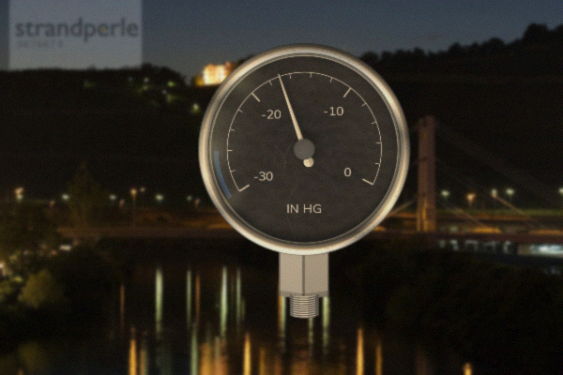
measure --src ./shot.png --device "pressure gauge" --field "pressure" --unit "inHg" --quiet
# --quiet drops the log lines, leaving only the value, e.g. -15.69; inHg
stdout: -17; inHg
